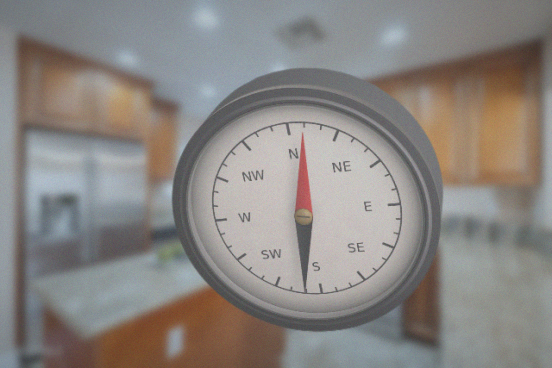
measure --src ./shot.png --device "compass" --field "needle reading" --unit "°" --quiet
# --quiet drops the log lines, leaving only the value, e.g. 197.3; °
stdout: 10; °
